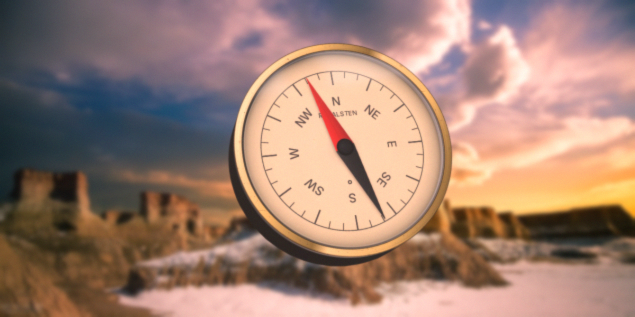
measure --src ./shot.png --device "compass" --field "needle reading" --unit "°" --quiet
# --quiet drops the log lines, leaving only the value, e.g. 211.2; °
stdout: 340; °
